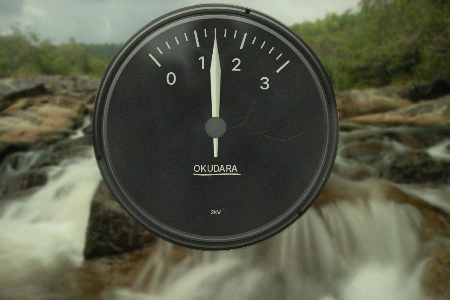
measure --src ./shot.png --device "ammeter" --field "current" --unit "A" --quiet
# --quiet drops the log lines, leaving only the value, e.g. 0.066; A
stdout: 1.4; A
